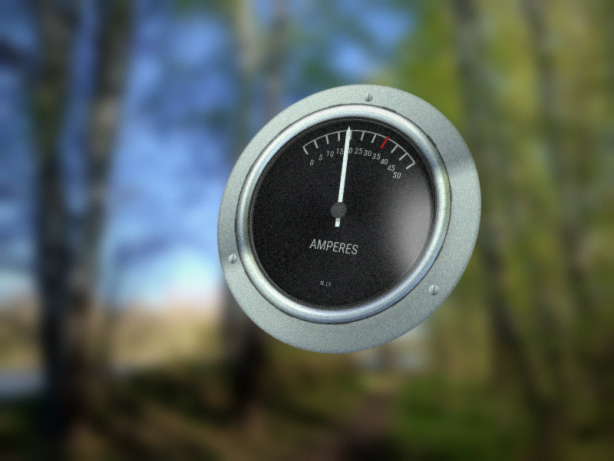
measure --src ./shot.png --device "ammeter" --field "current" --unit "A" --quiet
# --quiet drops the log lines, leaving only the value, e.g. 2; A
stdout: 20; A
